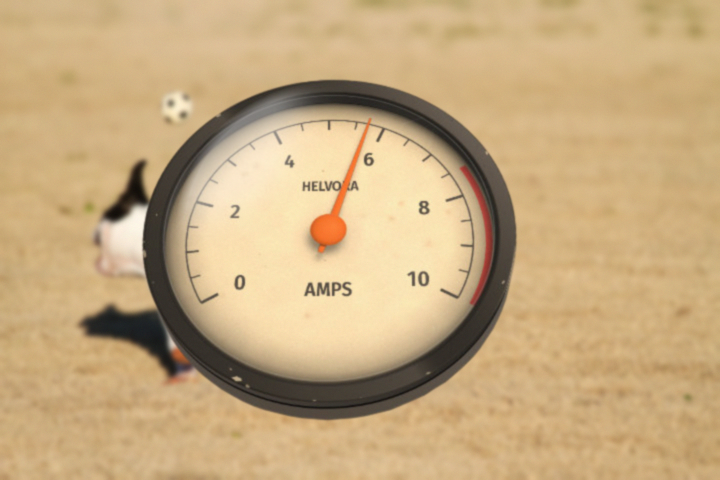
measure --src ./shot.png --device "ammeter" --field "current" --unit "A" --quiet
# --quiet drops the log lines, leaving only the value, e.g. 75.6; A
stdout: 5.75; A
